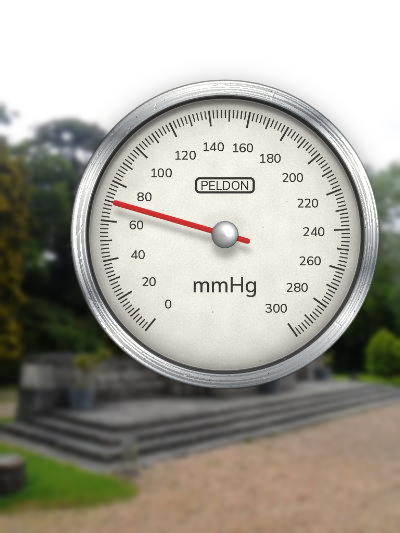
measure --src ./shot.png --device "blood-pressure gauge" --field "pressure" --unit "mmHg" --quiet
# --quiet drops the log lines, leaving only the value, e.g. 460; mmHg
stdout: 70; mmHg
